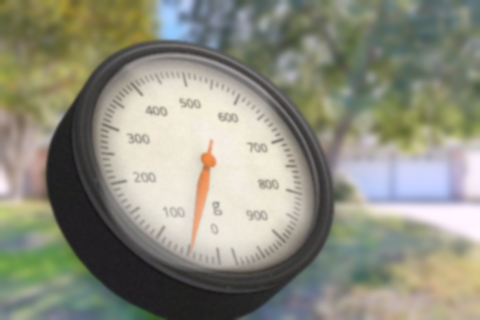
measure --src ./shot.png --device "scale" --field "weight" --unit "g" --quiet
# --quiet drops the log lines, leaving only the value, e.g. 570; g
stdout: 50; g
